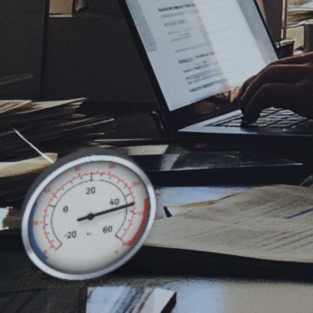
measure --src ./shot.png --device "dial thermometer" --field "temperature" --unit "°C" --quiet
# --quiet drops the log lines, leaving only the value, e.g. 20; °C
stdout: 44; °C
